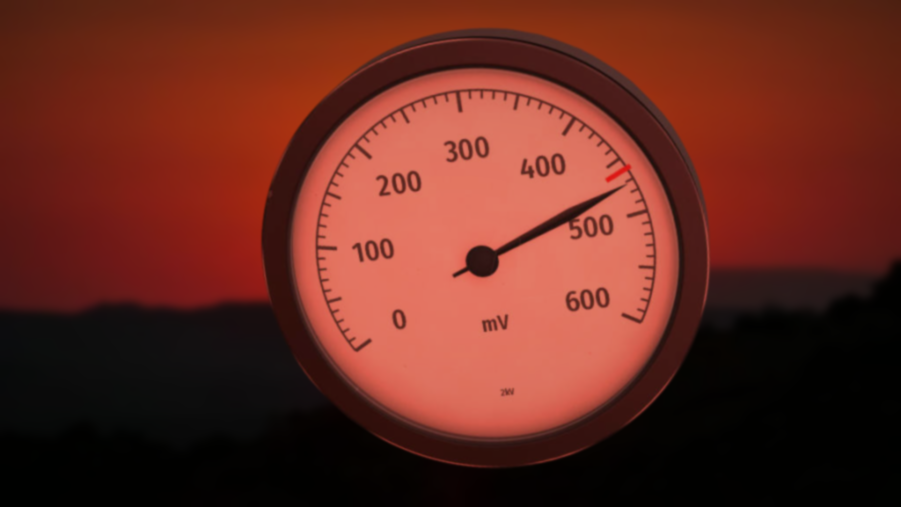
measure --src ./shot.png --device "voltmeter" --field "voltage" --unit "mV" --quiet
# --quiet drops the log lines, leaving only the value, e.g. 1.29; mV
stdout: 470; mV
